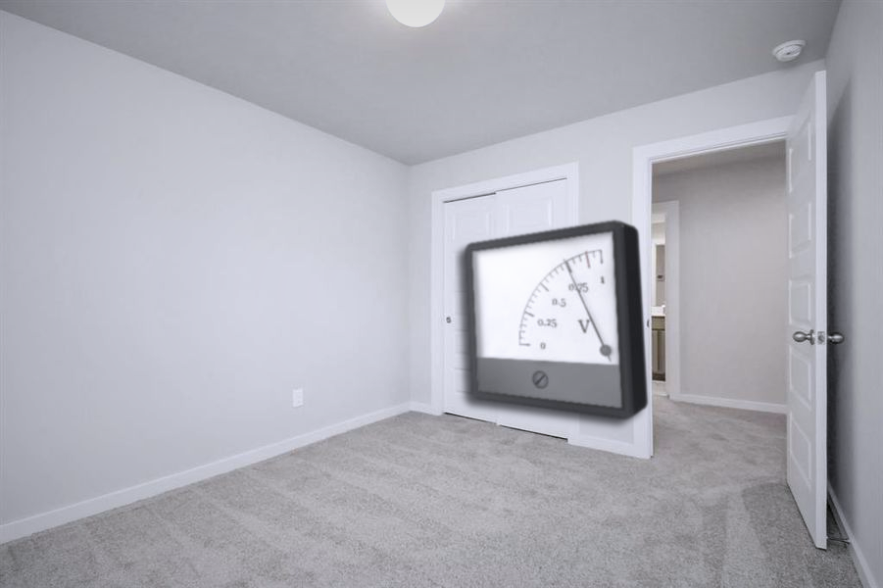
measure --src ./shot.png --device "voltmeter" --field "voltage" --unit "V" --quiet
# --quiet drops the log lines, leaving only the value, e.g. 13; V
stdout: 0.75; V
